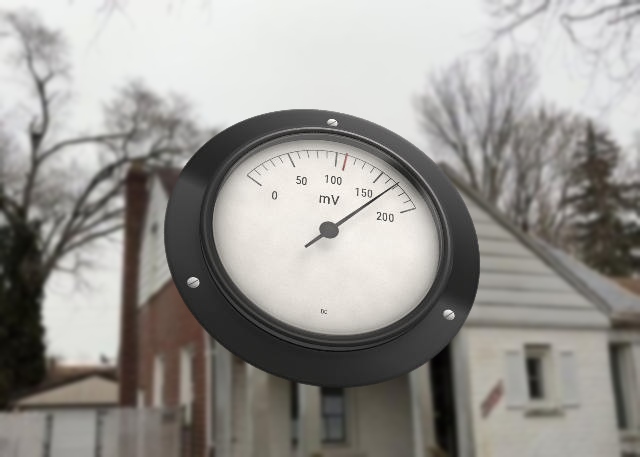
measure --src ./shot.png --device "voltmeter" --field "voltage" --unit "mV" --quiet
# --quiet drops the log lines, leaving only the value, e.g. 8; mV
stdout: 170; mV
